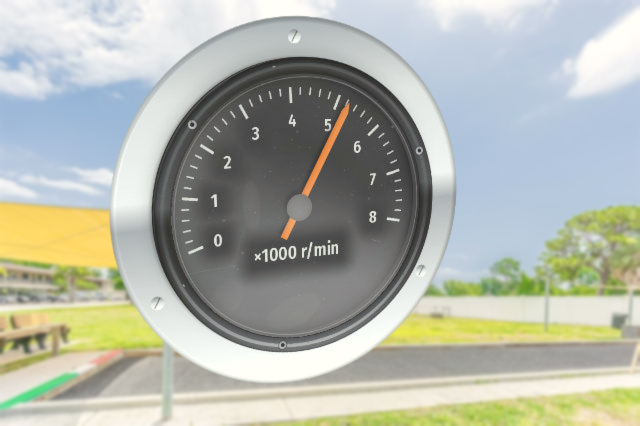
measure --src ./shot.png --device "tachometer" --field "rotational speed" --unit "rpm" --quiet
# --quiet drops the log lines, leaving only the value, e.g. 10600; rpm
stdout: 5200; rpm
